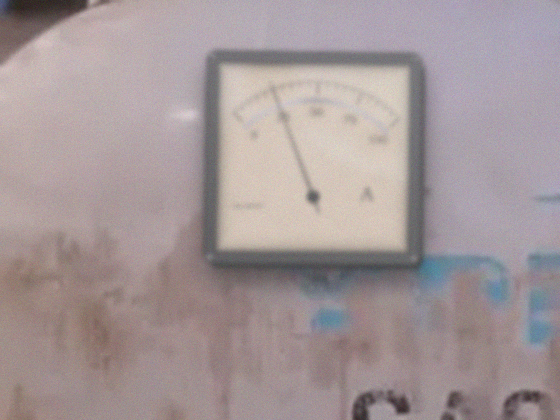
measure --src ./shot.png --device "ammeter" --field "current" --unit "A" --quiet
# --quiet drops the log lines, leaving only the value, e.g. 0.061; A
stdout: 25; A
